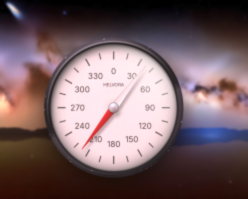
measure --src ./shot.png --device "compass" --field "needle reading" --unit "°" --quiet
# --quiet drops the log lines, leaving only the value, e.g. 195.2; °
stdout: 217.5; °
